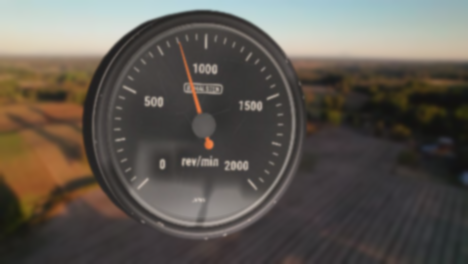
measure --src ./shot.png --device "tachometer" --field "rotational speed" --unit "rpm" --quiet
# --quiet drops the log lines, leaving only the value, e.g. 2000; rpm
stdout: 850; rpm
